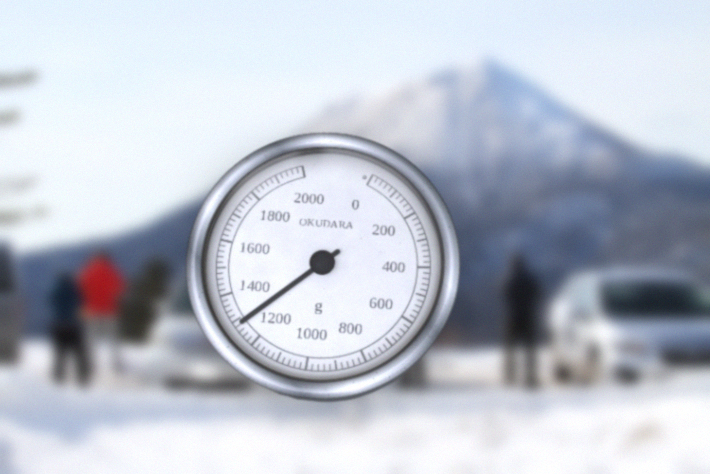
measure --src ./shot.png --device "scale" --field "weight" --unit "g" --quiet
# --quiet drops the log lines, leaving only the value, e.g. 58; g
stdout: 1280; g
